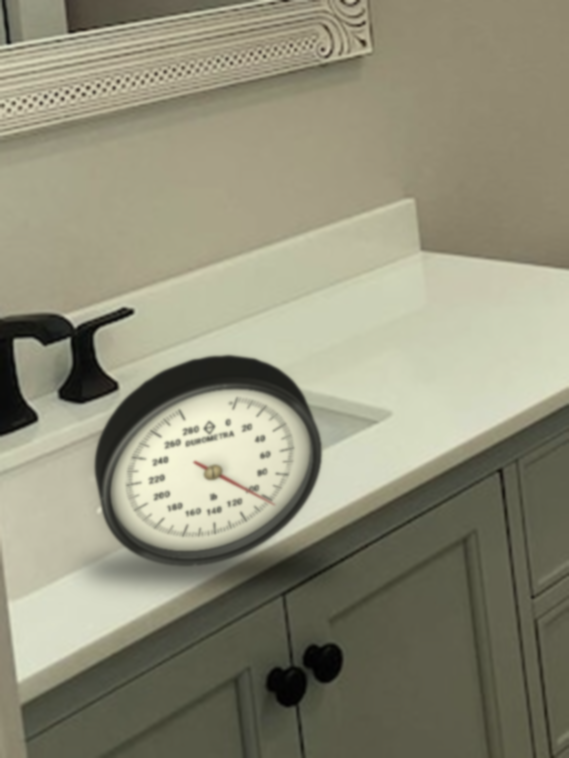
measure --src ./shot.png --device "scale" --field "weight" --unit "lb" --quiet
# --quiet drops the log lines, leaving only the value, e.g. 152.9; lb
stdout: 100; lb
